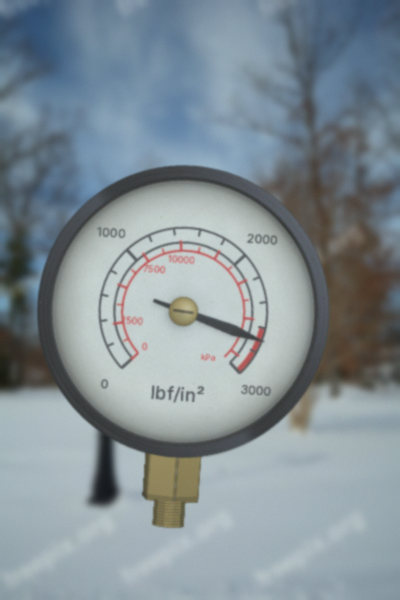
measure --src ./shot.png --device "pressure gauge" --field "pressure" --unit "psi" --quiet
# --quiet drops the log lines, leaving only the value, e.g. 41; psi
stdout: 2700; psi
